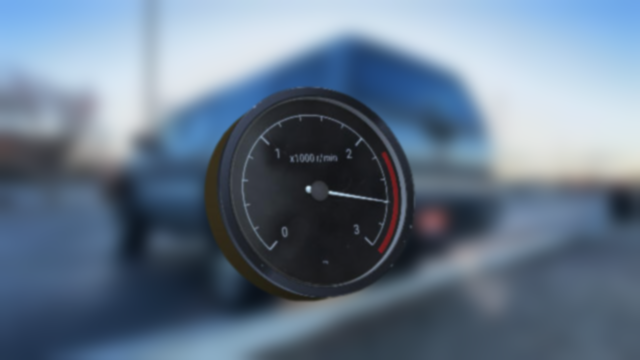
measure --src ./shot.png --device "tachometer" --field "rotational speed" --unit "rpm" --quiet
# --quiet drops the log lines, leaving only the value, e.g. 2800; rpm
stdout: 2600; rpm
